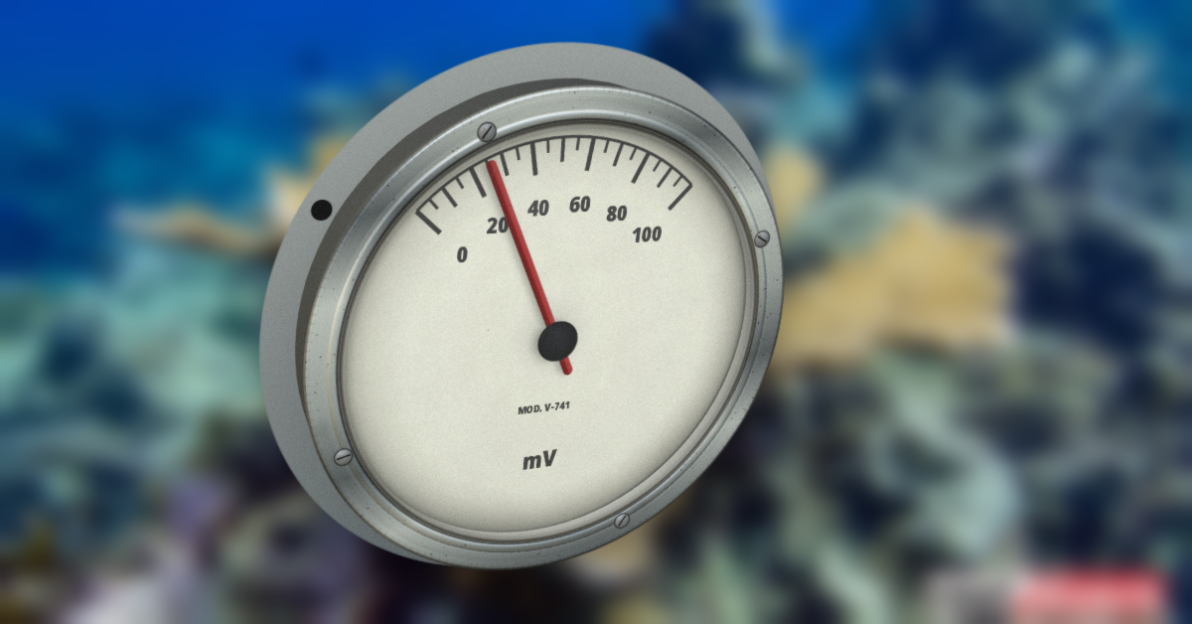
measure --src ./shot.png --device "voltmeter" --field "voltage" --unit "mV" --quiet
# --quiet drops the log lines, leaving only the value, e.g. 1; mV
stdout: 25; mV
